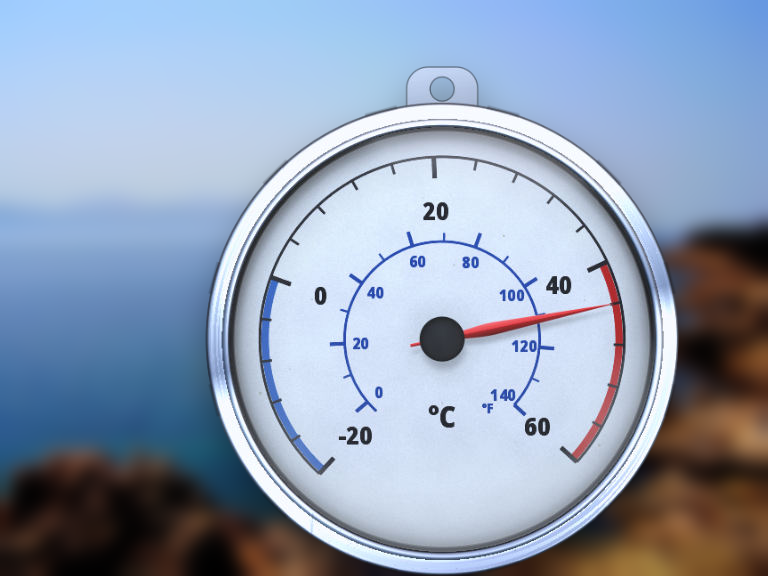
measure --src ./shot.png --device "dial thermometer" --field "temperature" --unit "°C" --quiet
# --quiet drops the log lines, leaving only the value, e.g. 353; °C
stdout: 44; °C
